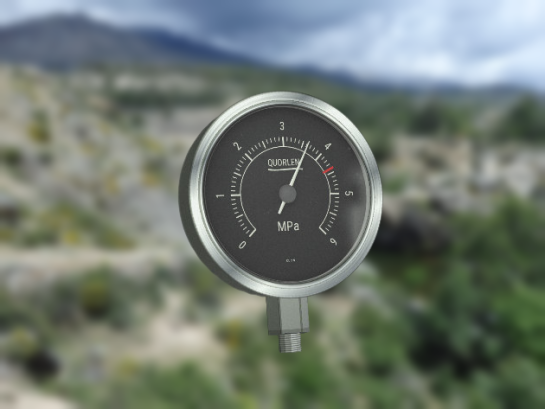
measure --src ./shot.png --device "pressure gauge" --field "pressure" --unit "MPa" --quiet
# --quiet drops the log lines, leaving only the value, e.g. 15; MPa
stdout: 3.6; MPa
